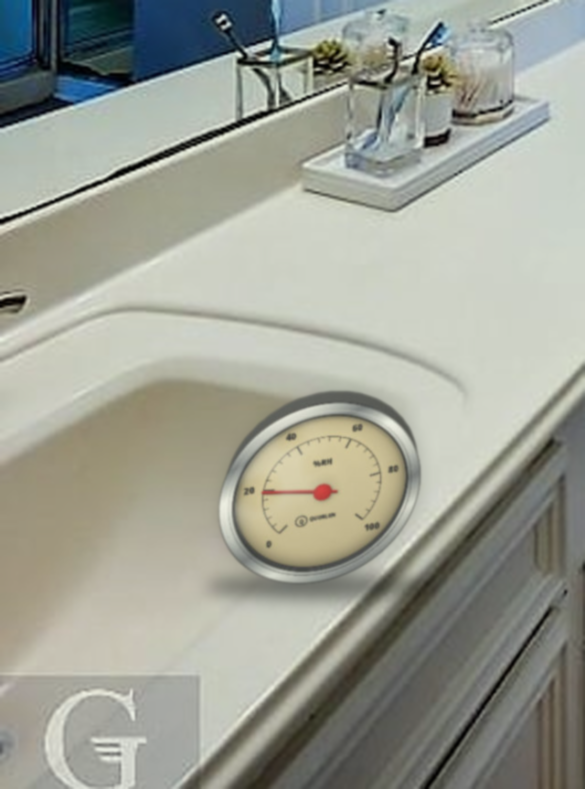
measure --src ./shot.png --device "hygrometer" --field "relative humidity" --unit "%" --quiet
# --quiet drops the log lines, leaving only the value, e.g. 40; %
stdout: 20; %
